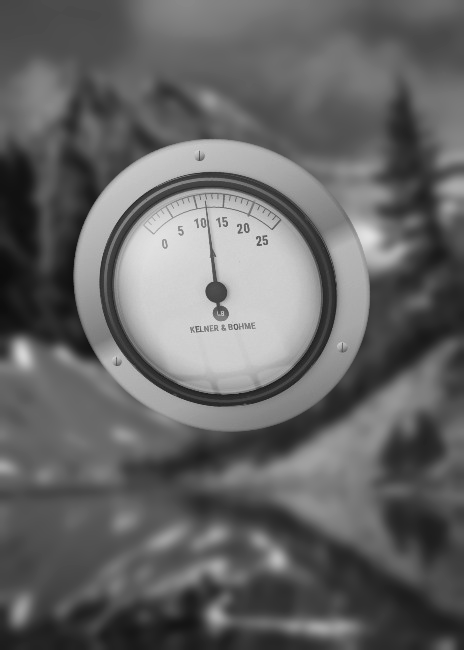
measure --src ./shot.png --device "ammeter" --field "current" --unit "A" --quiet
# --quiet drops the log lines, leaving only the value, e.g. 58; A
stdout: 12; A
